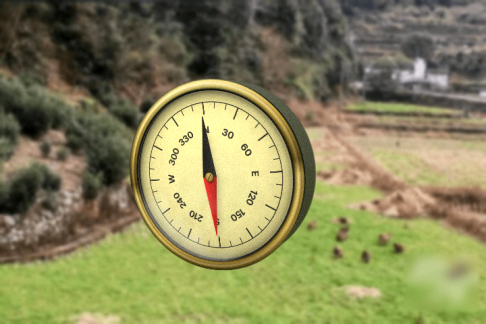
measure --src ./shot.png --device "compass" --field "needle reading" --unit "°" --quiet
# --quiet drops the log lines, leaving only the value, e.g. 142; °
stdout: 180; °
